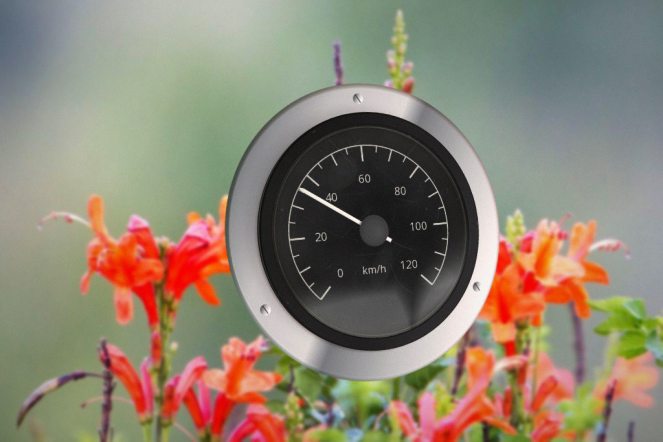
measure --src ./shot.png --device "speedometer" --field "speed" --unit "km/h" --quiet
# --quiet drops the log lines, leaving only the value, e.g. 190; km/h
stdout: 35; km/h
